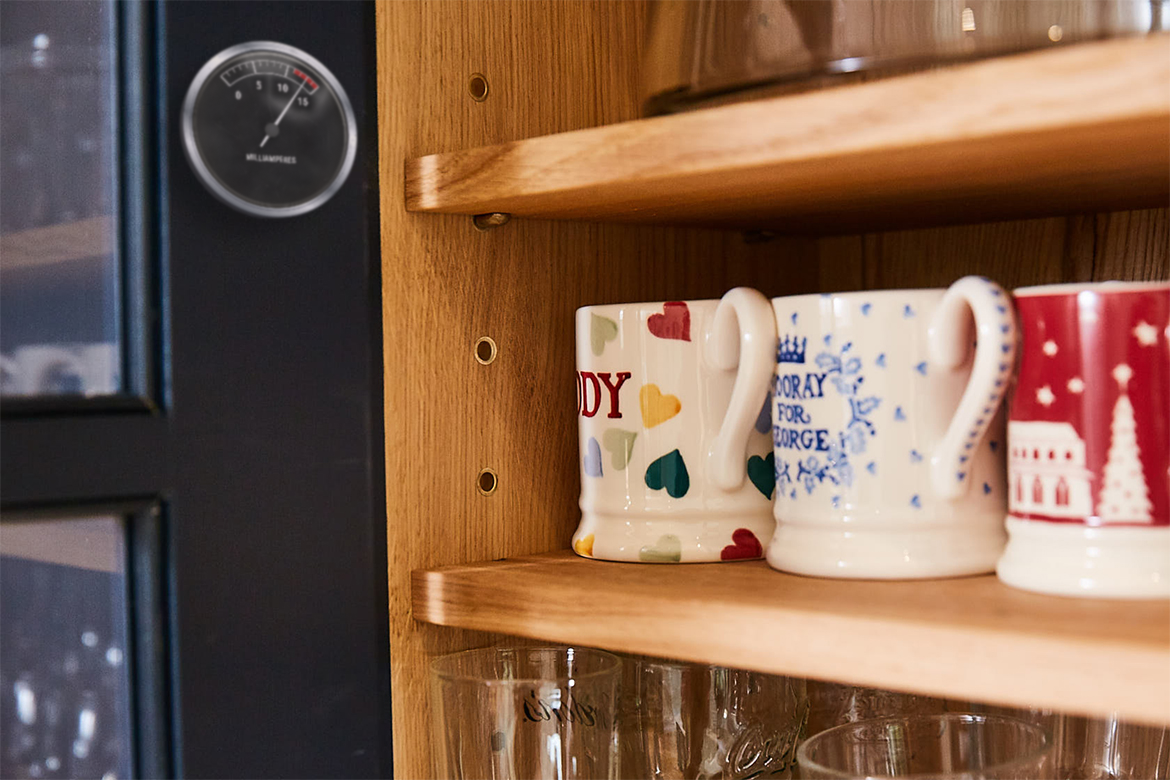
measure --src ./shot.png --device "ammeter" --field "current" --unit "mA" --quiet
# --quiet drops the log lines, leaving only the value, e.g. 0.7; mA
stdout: 13; mA
